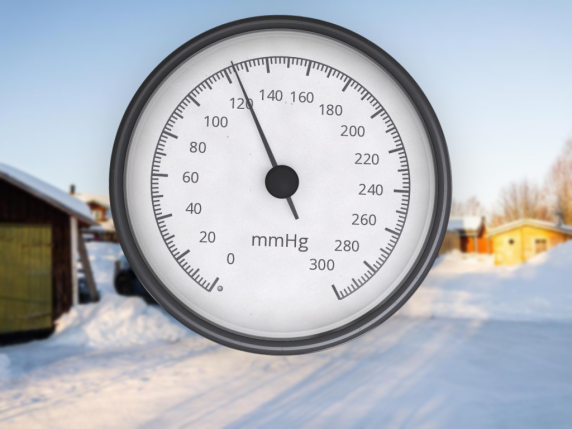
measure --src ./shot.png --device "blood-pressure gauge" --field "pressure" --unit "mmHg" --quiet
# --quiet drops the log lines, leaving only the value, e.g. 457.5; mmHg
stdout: 124; mmHg
